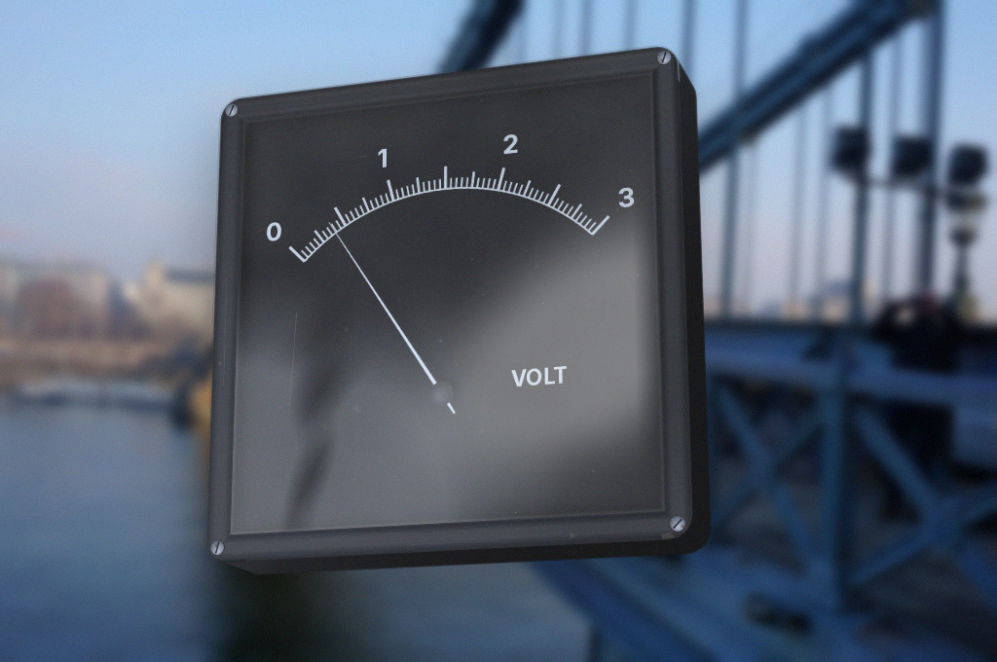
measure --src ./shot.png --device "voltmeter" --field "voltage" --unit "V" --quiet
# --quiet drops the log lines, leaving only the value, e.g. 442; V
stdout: 0.4; V
